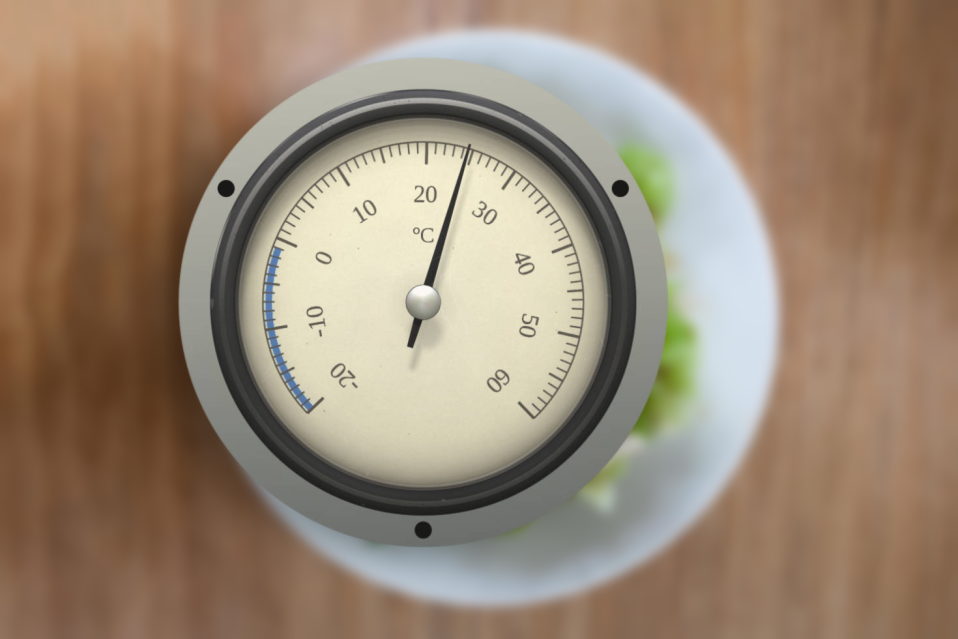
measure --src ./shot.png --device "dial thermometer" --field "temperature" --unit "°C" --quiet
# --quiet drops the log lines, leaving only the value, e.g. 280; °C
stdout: 24.5; °C
